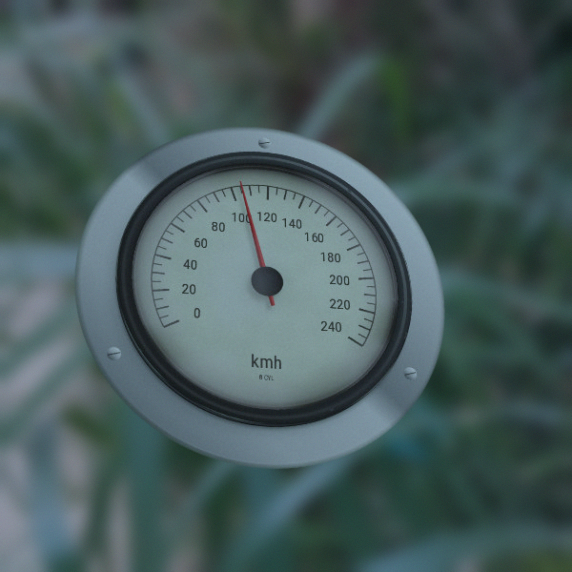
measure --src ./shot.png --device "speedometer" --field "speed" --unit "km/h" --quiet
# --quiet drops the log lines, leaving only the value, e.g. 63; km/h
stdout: 105; km/h
